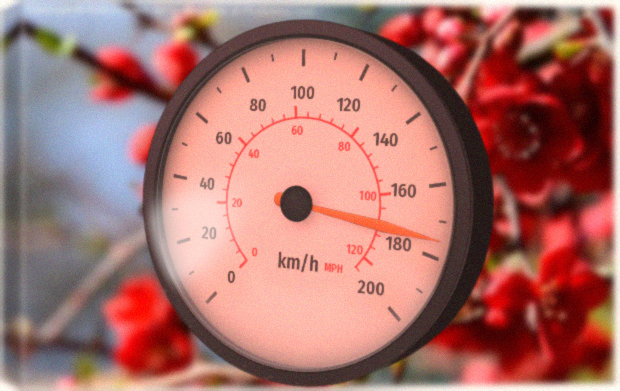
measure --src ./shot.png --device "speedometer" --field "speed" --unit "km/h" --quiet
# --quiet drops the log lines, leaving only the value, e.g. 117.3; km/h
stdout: 175; km/h
